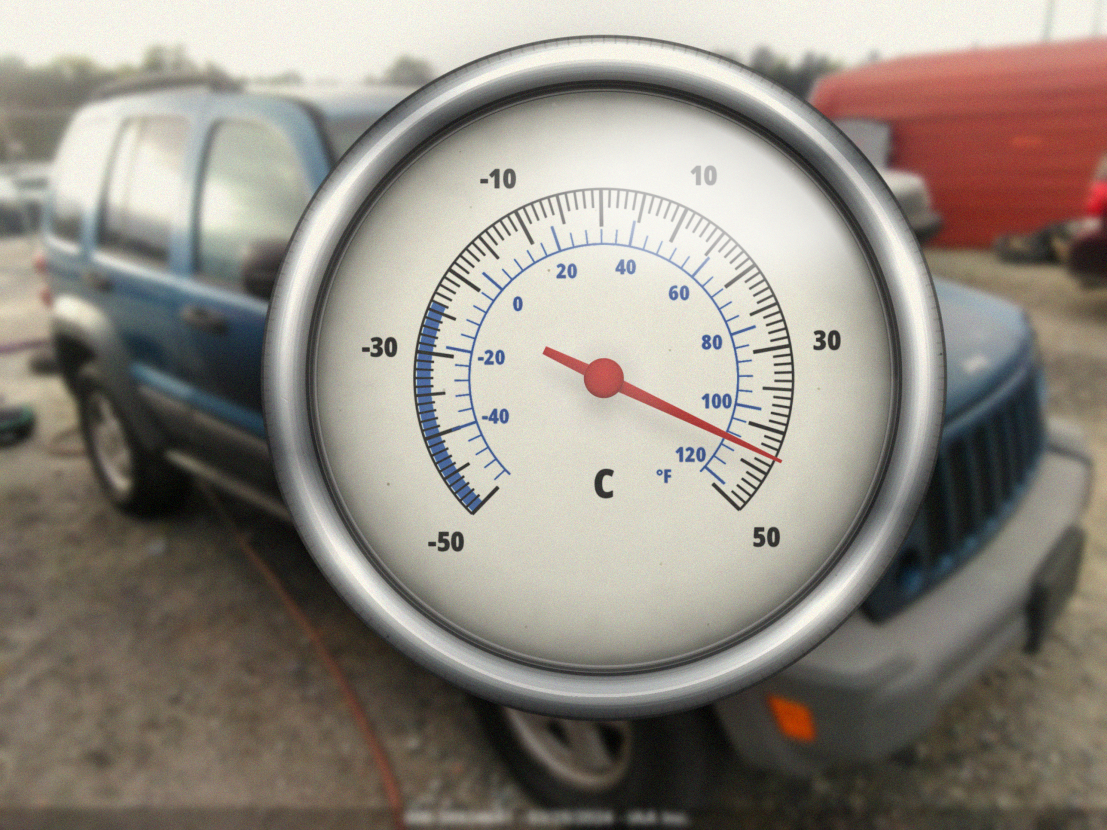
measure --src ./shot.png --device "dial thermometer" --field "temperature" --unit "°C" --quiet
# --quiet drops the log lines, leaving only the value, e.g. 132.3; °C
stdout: 43; °C
